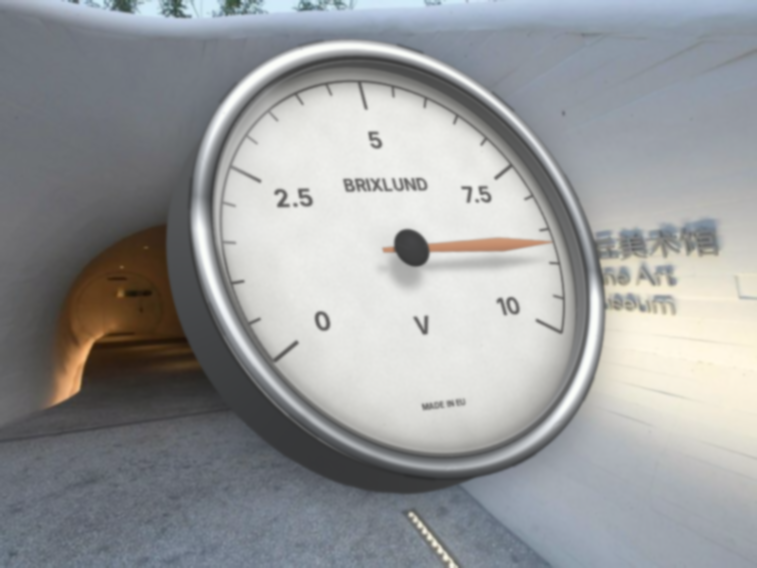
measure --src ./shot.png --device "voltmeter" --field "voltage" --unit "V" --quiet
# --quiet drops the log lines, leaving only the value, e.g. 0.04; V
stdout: 8.75; V
